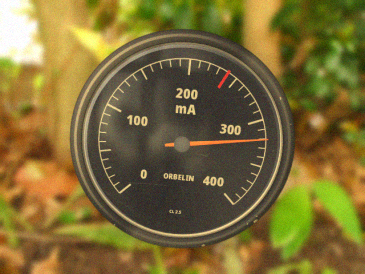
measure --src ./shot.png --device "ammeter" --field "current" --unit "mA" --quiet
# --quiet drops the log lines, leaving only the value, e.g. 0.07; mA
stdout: 320; mA
